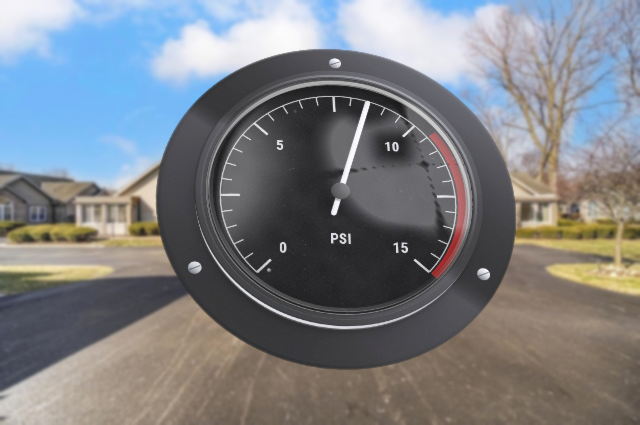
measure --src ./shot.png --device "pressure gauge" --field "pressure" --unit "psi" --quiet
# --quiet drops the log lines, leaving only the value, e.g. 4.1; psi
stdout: 8.5; psi
